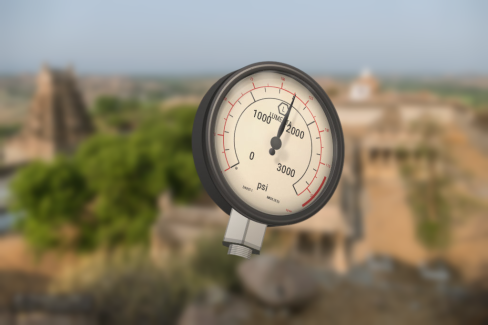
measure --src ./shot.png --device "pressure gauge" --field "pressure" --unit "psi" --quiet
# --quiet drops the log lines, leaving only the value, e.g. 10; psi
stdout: 1600; psi
